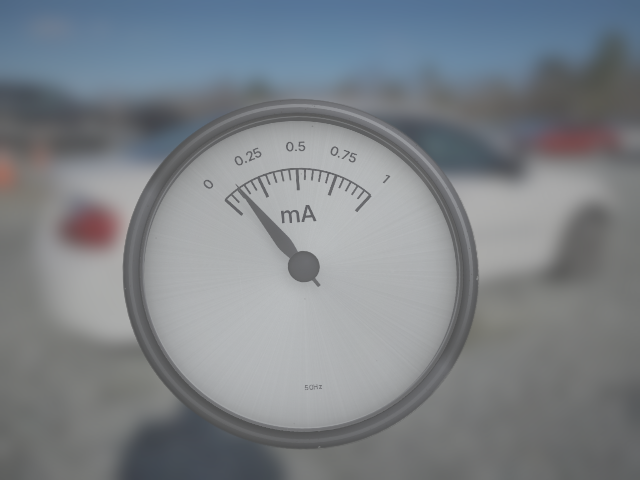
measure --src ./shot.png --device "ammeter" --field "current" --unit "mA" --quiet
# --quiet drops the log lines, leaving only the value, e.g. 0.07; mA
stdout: 0.1; mA
